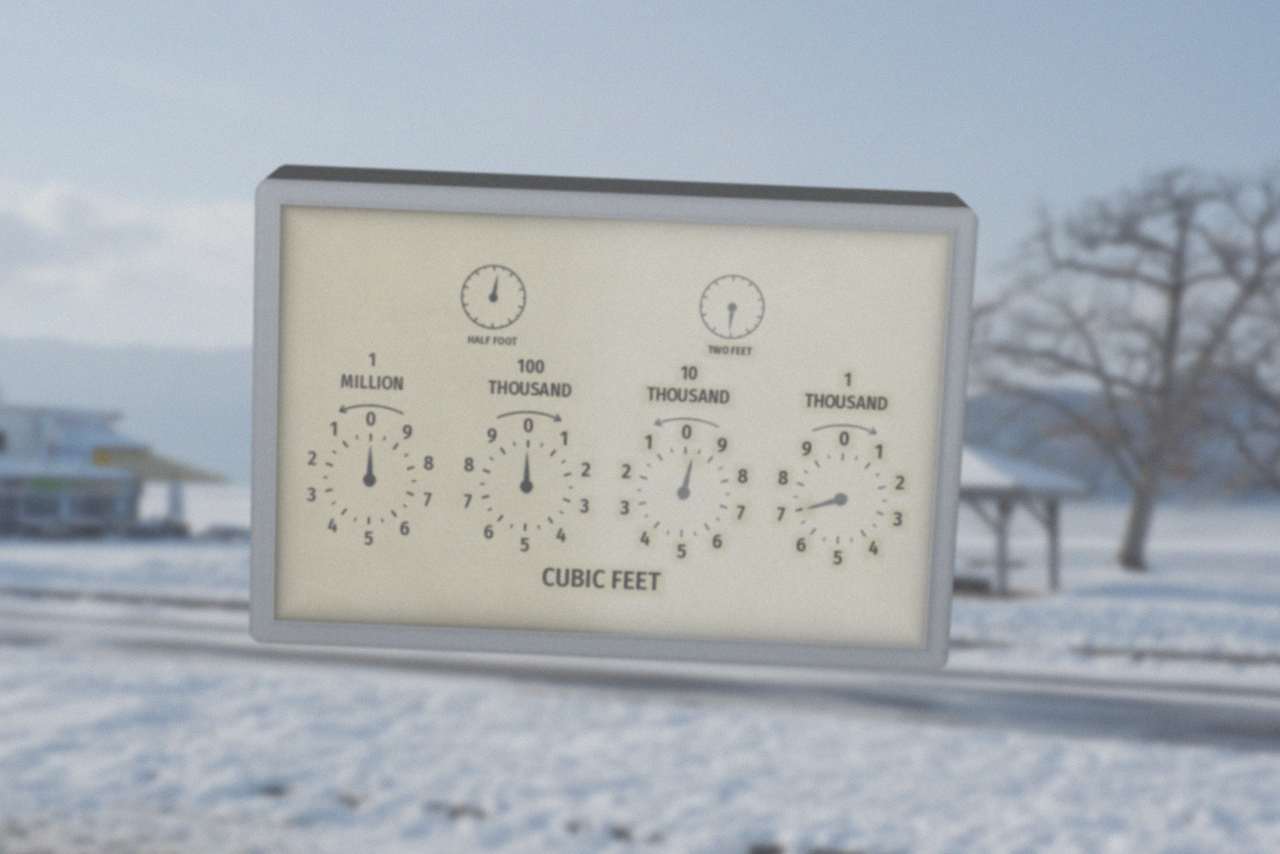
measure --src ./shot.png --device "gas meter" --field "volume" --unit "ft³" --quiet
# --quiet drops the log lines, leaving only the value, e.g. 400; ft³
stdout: 999700; ft³
